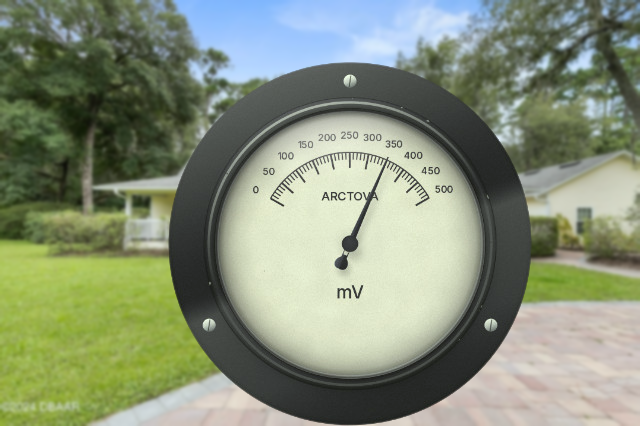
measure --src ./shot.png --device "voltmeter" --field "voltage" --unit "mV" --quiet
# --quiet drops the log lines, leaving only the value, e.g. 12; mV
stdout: 350; mV
